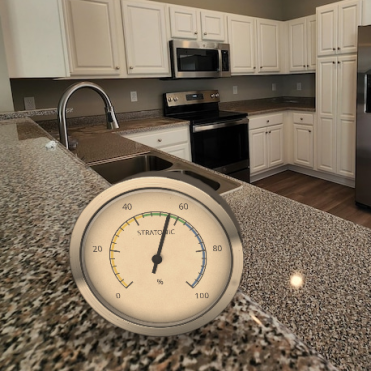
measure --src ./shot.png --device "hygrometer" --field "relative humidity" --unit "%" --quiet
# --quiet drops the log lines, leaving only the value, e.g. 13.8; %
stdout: 56; %
